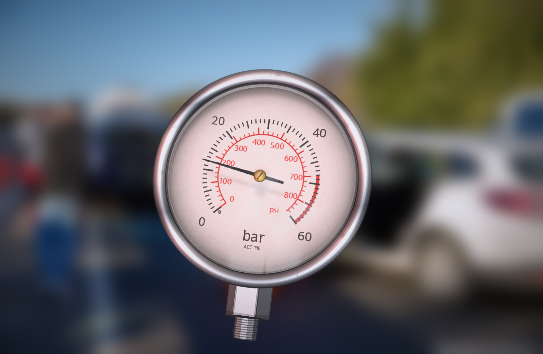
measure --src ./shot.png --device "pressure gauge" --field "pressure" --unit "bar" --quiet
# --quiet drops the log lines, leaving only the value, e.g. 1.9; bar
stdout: 12; bar
